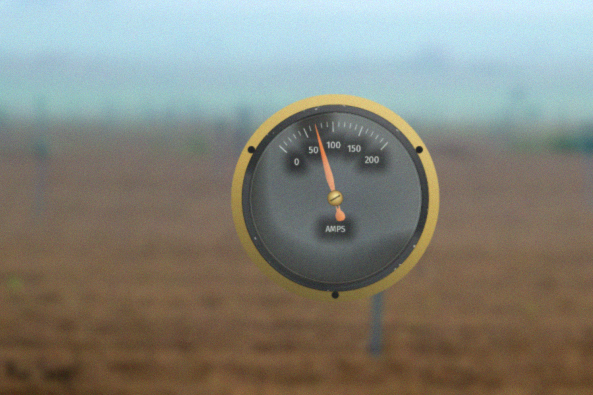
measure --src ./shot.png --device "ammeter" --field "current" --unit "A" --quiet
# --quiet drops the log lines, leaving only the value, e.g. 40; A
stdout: 70; A
